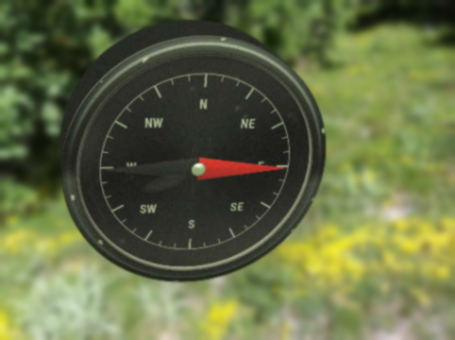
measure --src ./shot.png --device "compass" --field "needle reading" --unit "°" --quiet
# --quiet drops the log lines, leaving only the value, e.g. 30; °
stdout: 90; °
